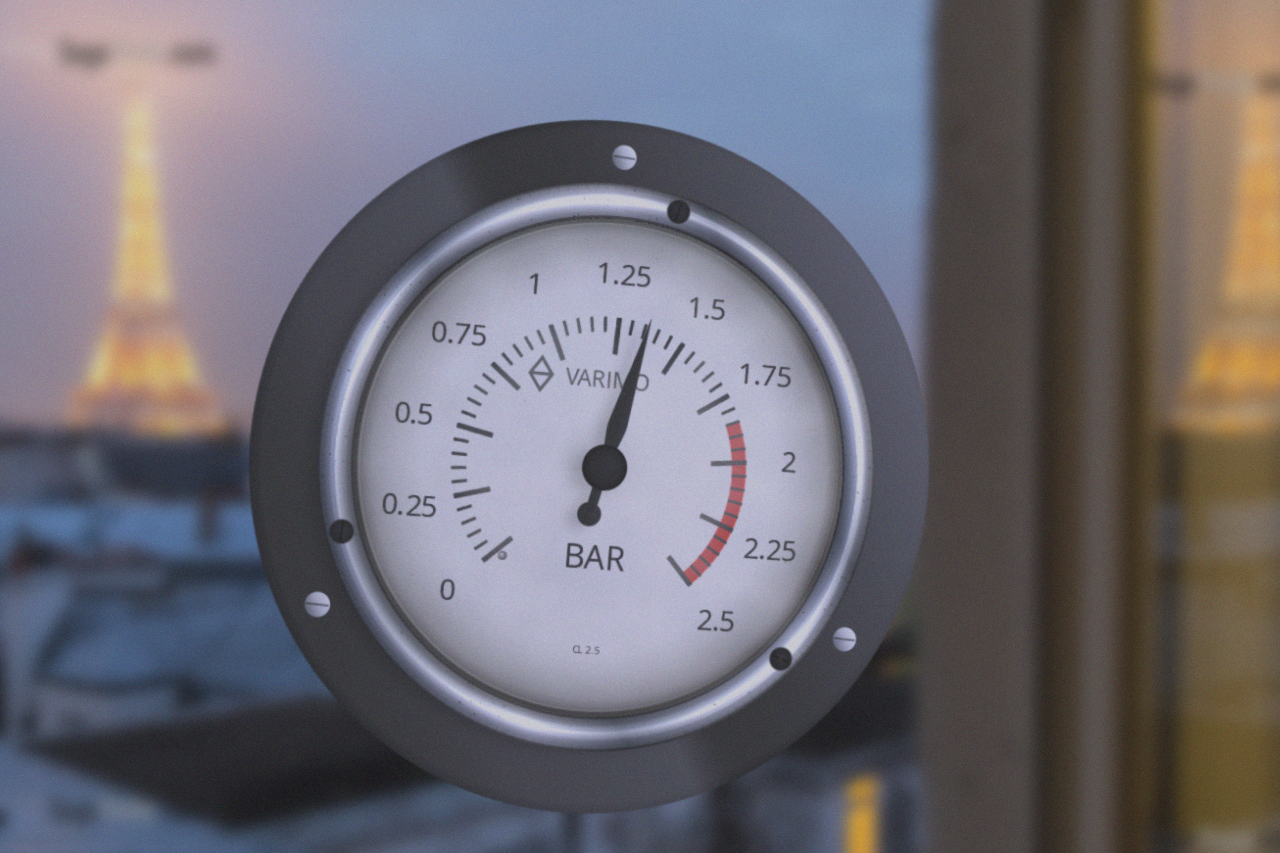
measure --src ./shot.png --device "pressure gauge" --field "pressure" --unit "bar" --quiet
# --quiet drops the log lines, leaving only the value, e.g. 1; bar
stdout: 1.35; bar
